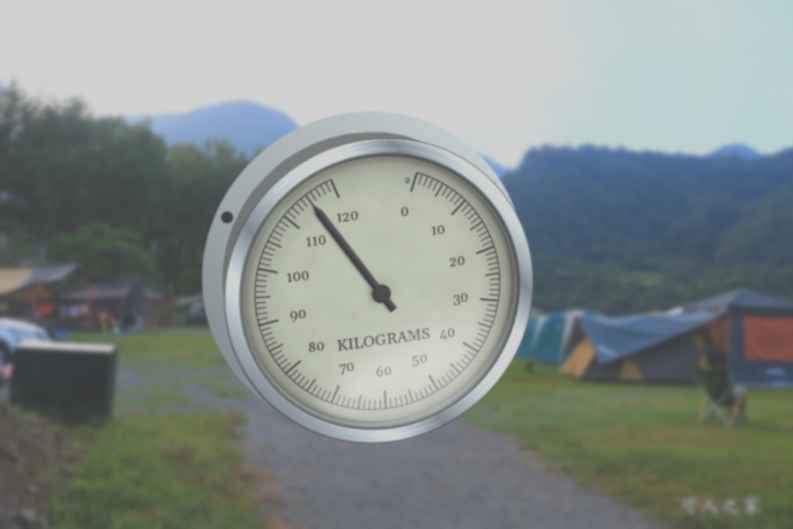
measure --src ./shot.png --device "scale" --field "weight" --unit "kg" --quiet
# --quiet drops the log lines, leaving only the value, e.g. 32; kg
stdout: 115; kg
